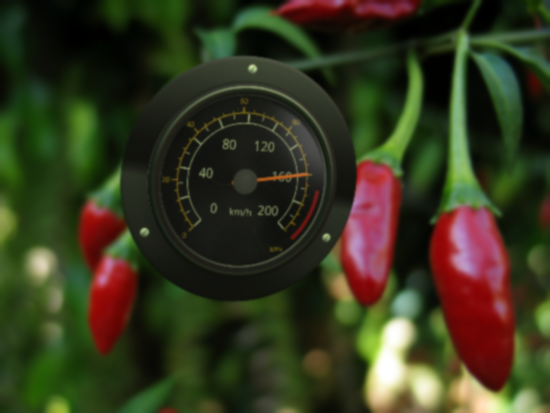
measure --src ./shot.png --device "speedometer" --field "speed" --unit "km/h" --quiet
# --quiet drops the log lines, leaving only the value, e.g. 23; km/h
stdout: 160; km/h
